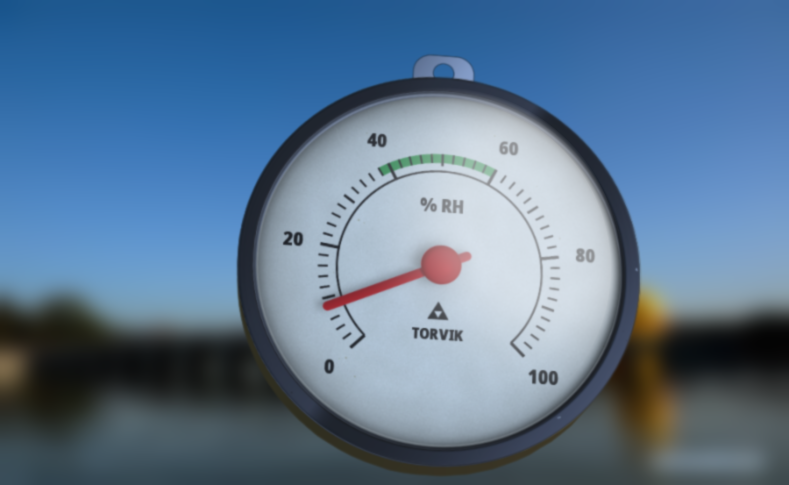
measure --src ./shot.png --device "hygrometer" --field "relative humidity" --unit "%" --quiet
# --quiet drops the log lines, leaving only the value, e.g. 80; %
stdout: 8; %
